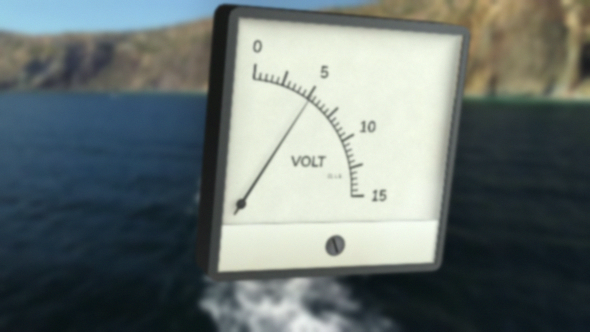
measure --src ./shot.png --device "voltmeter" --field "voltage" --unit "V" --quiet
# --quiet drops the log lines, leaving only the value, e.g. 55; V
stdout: 5; V
